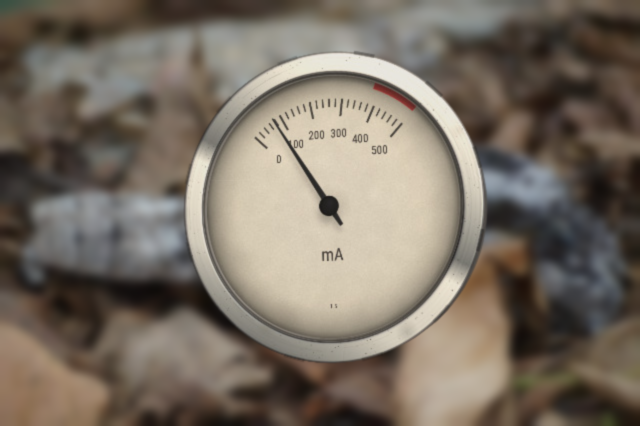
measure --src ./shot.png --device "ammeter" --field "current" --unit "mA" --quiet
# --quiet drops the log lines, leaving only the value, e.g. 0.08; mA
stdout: 80; mA
